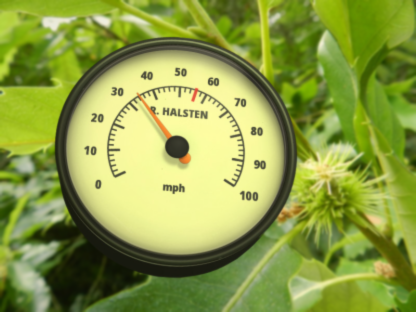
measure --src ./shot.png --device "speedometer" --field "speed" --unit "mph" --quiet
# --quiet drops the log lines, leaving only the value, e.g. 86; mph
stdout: 34; mph
